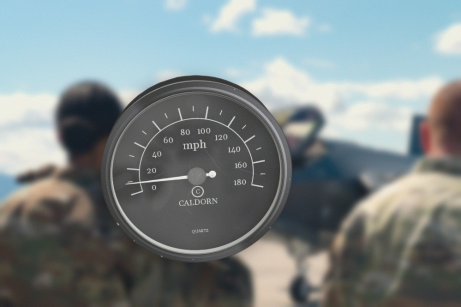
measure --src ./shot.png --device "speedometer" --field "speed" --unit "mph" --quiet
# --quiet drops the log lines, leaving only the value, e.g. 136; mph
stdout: 10; mph
